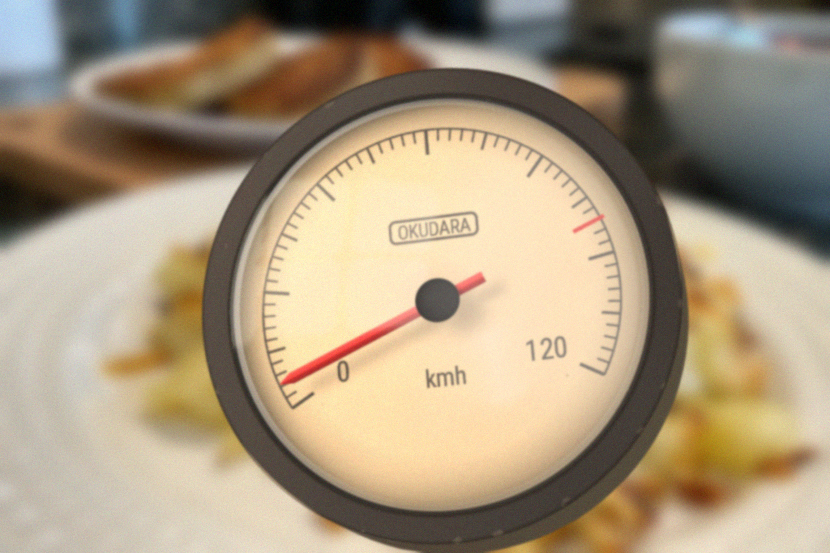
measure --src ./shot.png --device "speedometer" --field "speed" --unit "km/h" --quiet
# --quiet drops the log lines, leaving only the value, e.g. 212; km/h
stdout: 4; km/h
